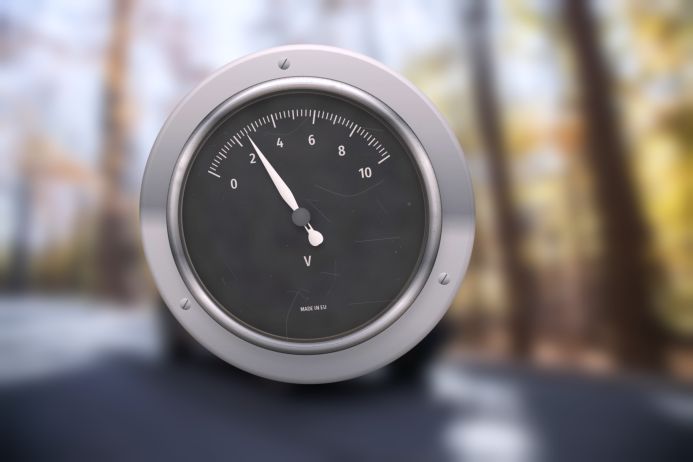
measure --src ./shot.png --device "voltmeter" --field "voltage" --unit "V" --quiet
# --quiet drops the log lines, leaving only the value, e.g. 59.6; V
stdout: 2.6; V
